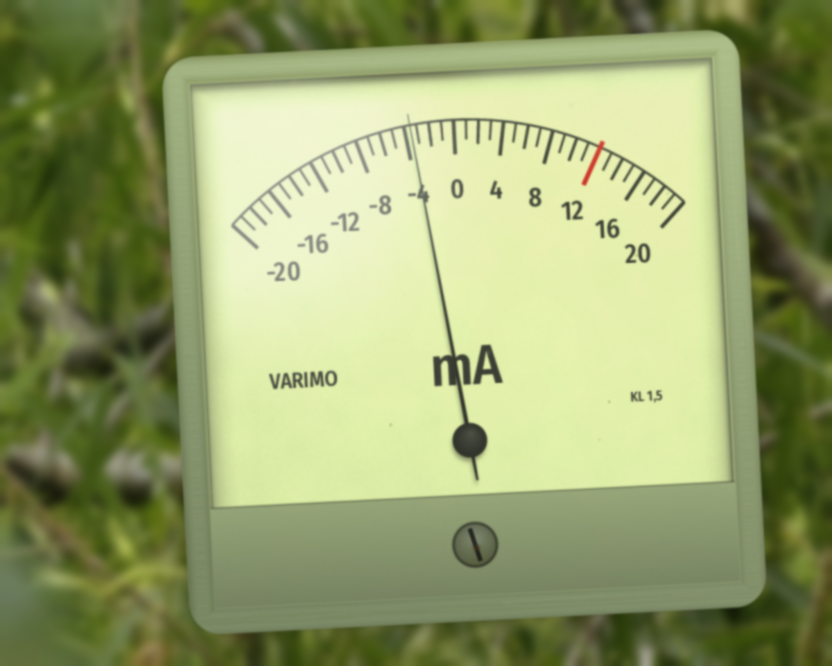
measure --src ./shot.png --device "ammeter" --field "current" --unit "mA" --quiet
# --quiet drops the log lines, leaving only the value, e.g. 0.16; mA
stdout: -3.5; mA
